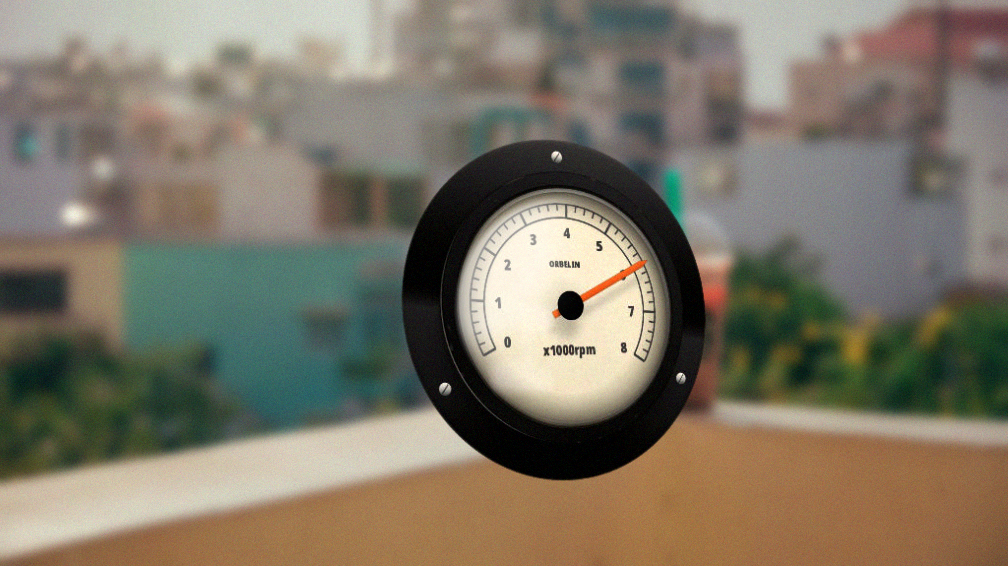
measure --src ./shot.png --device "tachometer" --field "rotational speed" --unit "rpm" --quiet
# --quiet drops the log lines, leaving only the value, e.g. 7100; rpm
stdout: 6000; rpm
